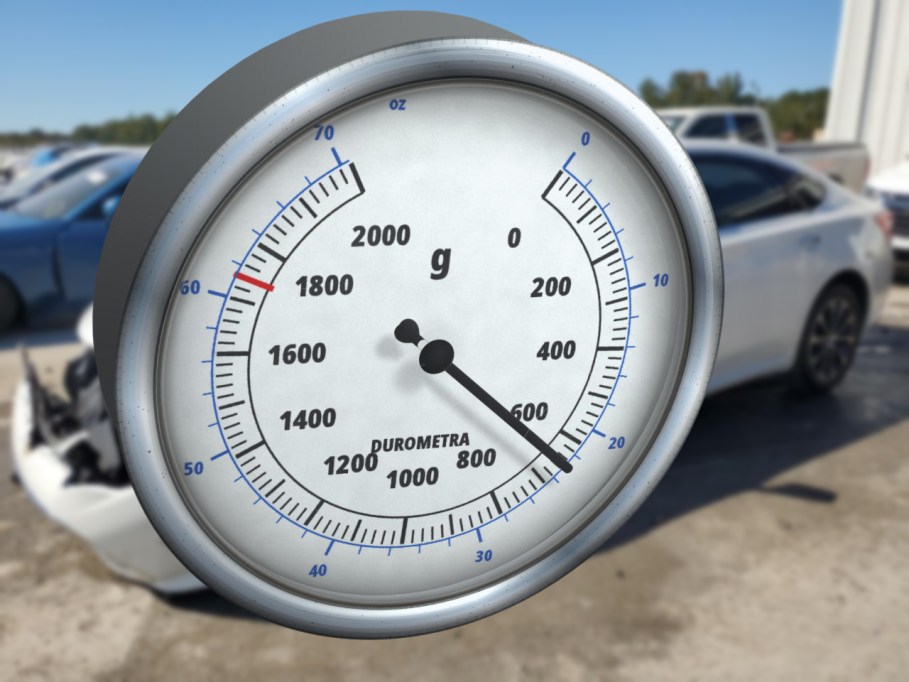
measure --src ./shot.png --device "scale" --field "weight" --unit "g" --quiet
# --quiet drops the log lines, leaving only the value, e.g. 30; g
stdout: 650; g
